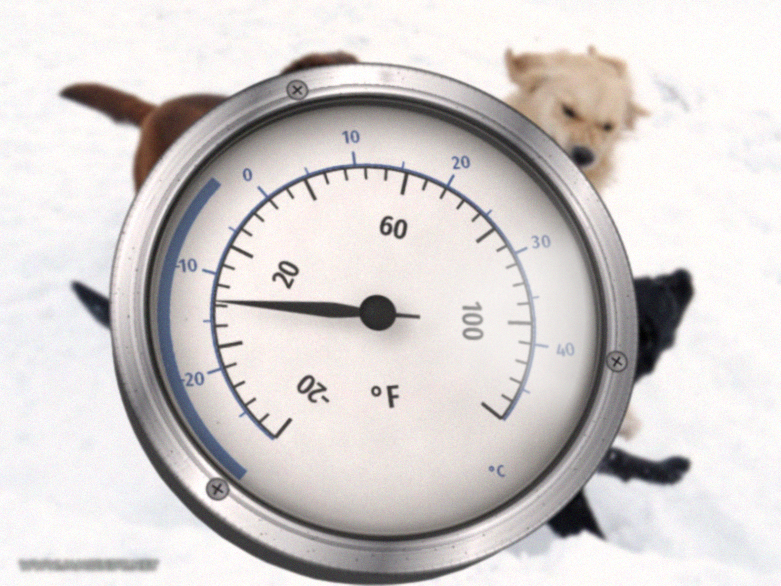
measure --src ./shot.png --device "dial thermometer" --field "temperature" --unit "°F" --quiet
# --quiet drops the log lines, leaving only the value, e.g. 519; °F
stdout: 8; °F
